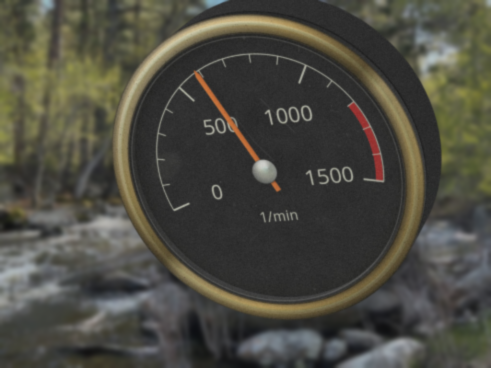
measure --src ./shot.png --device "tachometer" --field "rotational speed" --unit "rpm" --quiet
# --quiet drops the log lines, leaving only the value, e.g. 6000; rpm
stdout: 600; rpm
